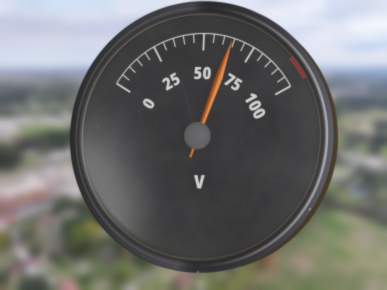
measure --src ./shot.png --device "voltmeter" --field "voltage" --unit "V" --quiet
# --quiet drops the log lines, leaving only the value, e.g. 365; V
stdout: 65; V
